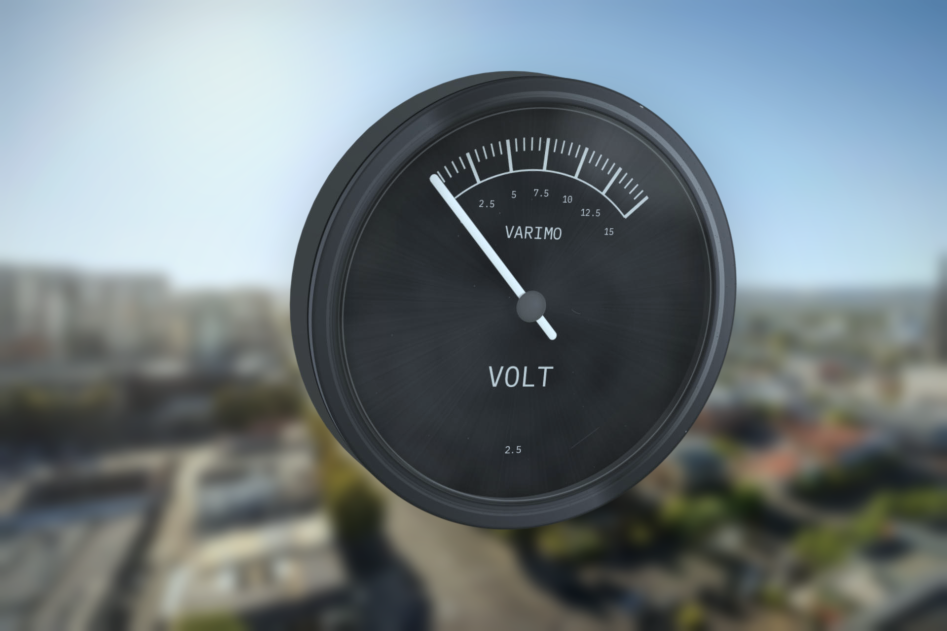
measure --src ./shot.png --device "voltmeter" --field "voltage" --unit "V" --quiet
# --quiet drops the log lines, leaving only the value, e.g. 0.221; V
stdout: 0; V
